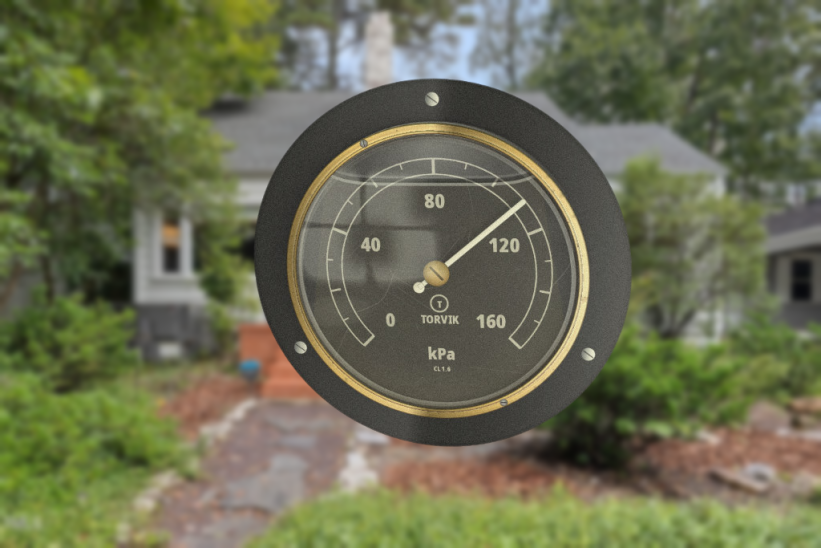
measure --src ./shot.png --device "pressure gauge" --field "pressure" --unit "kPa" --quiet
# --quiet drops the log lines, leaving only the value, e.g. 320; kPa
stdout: 110; kPa
